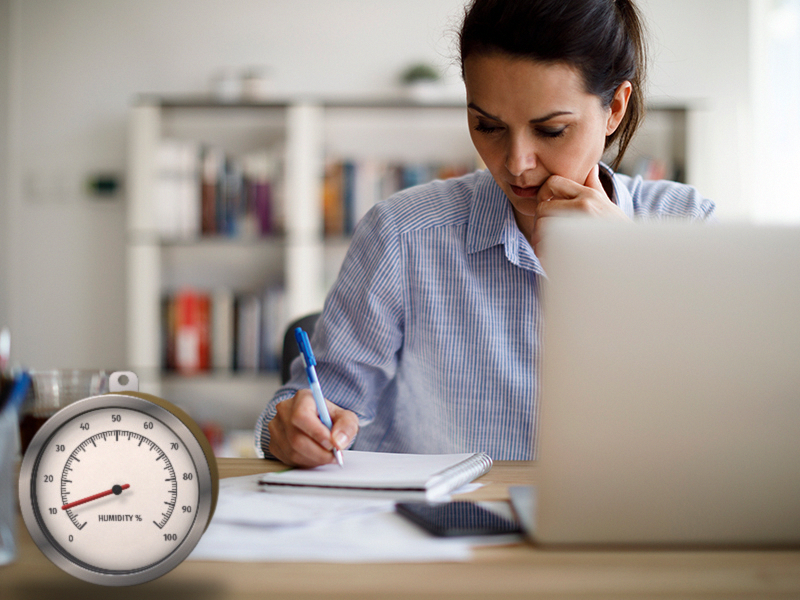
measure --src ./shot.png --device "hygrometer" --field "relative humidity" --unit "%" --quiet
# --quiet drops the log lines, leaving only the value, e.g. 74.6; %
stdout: 10; %
